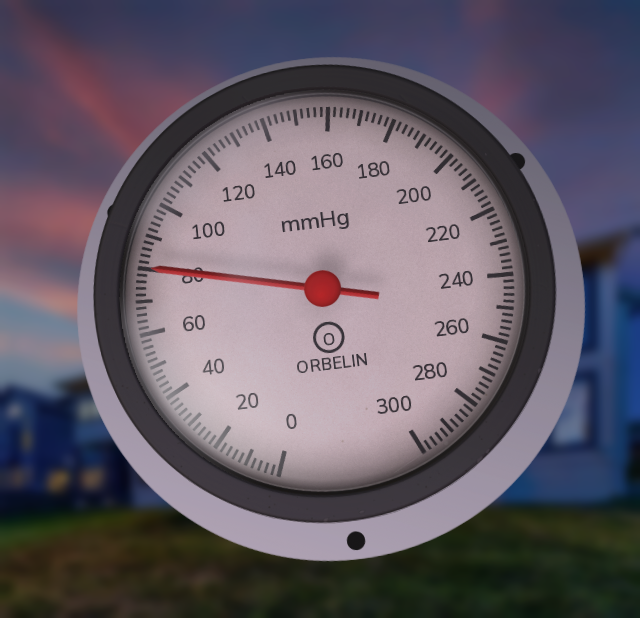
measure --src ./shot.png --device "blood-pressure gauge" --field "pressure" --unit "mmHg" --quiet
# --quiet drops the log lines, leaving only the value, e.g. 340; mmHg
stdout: 80; mmHg
